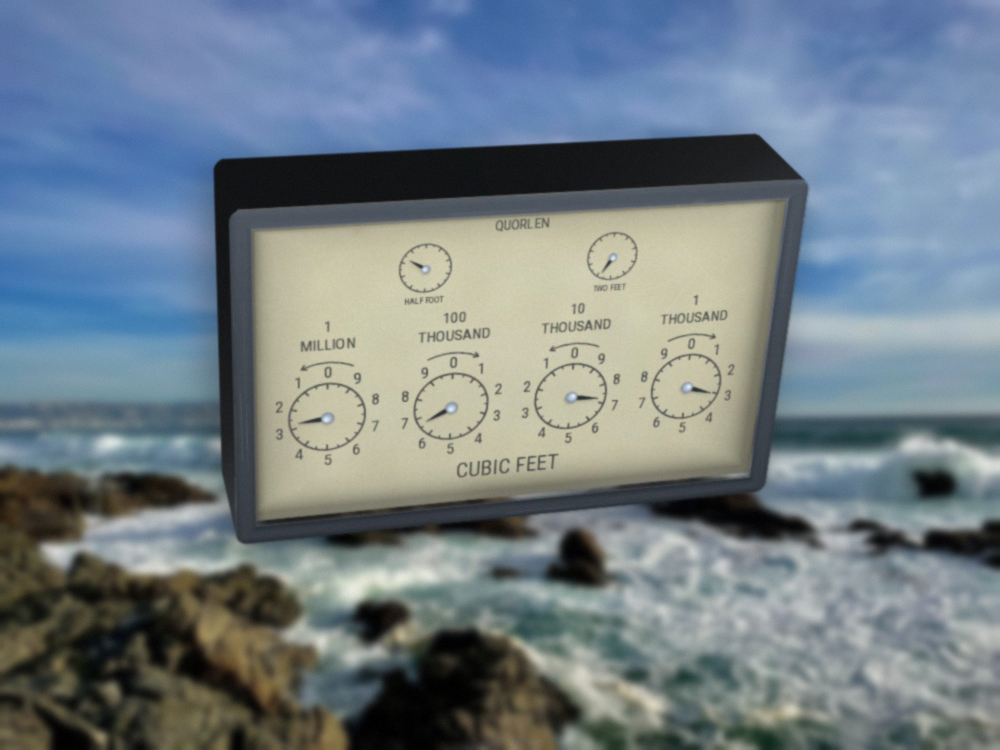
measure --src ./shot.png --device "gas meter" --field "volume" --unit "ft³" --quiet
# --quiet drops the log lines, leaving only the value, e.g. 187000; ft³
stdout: 267300; ft³
